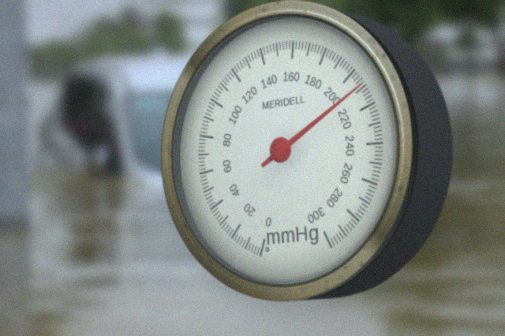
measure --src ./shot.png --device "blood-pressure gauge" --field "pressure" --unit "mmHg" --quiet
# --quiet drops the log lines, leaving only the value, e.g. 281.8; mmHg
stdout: 210; mmHg
